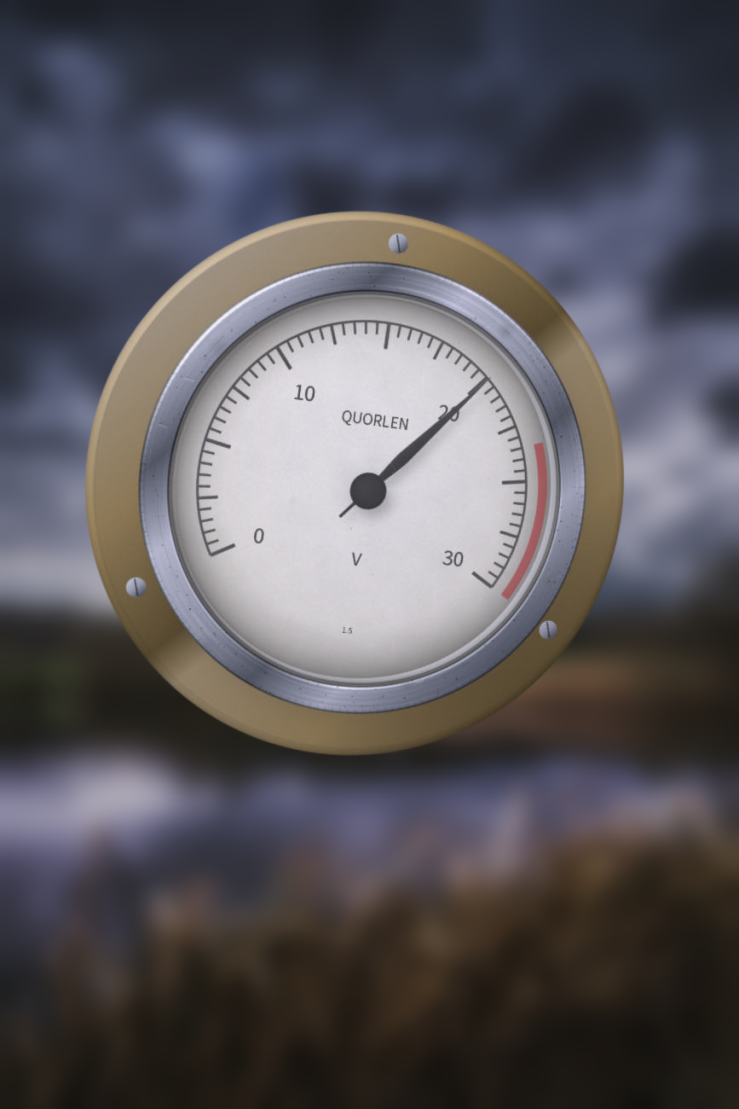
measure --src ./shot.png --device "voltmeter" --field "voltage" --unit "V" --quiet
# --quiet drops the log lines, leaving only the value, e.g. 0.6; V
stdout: 20; V
